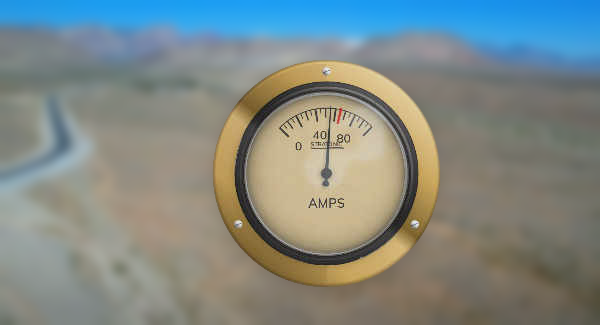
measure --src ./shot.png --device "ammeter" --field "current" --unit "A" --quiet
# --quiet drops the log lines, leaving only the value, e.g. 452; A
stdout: 55; A
